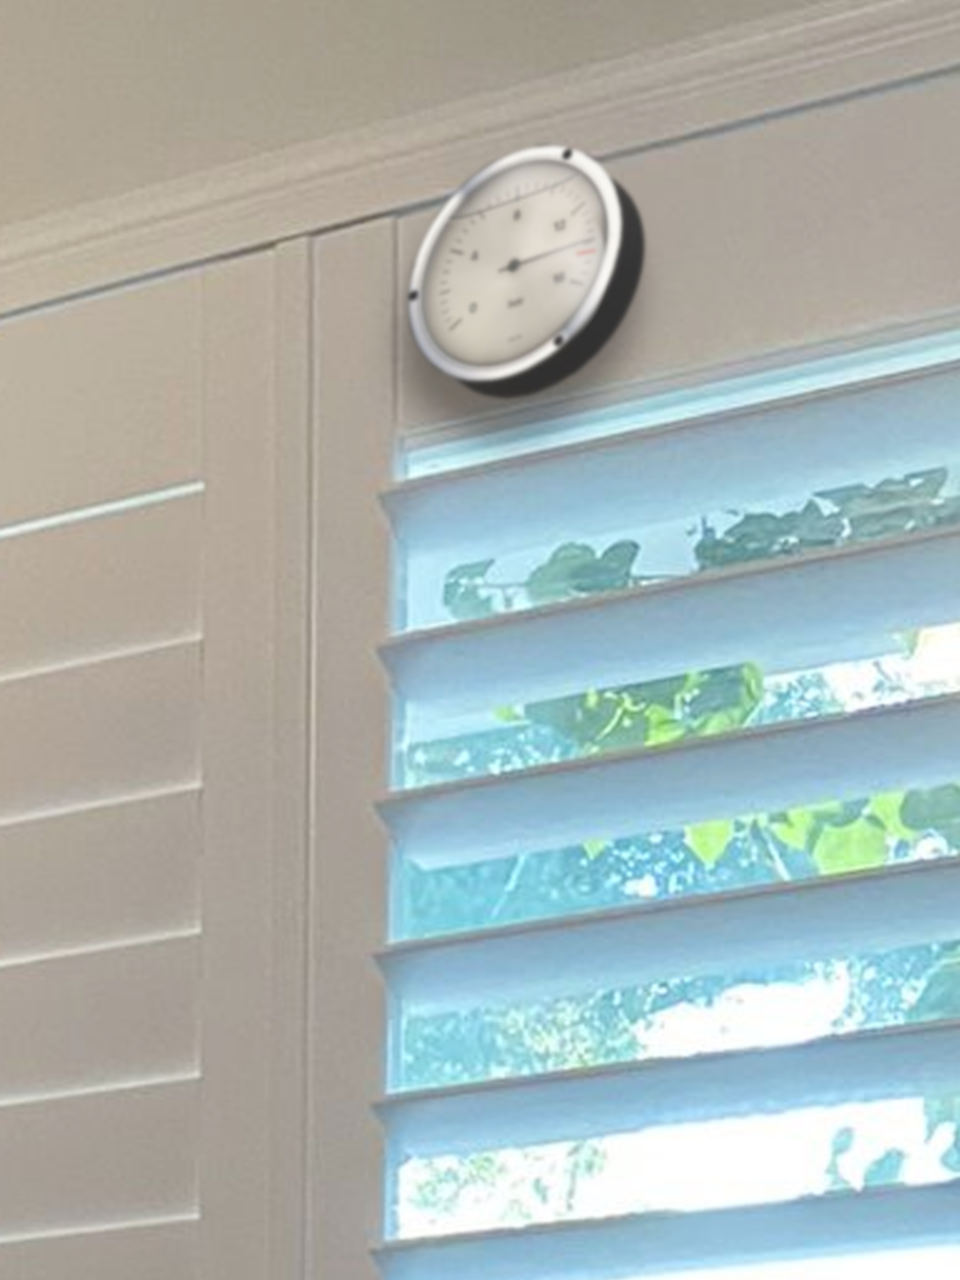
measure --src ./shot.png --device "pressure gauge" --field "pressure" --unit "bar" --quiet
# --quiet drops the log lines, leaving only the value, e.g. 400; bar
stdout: 14; bar
